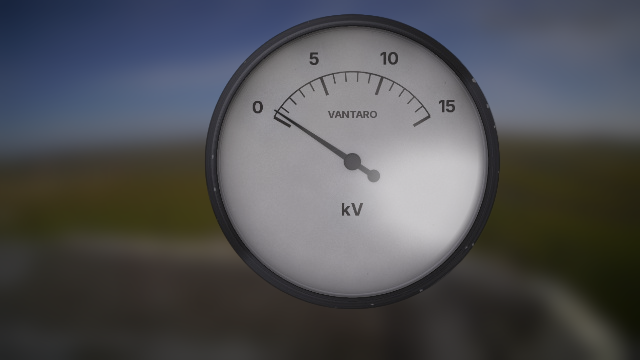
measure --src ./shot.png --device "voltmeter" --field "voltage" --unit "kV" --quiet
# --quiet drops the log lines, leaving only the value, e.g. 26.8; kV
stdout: 0.5; kV
